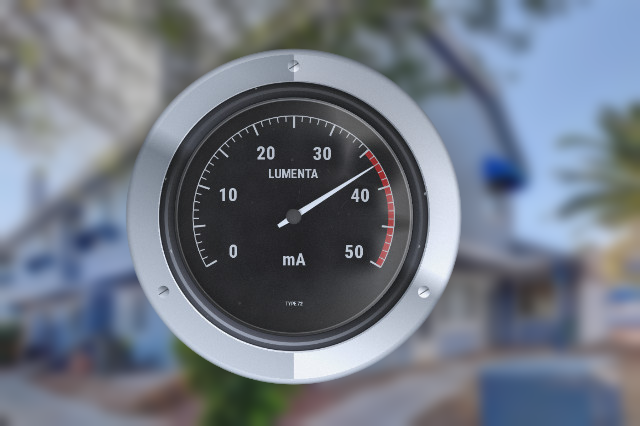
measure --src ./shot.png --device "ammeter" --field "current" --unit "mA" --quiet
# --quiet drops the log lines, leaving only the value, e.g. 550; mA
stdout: 37; mA
